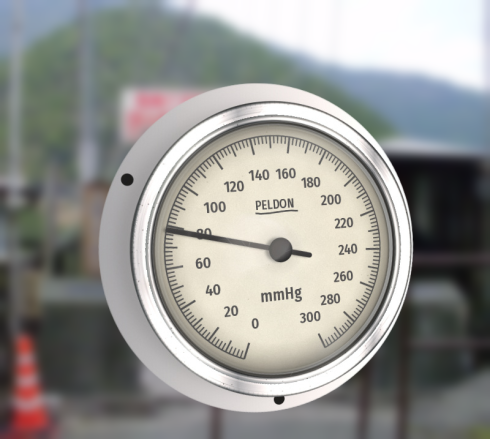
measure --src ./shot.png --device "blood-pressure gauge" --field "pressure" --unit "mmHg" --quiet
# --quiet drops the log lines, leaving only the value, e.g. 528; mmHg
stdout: 78; mmHg
